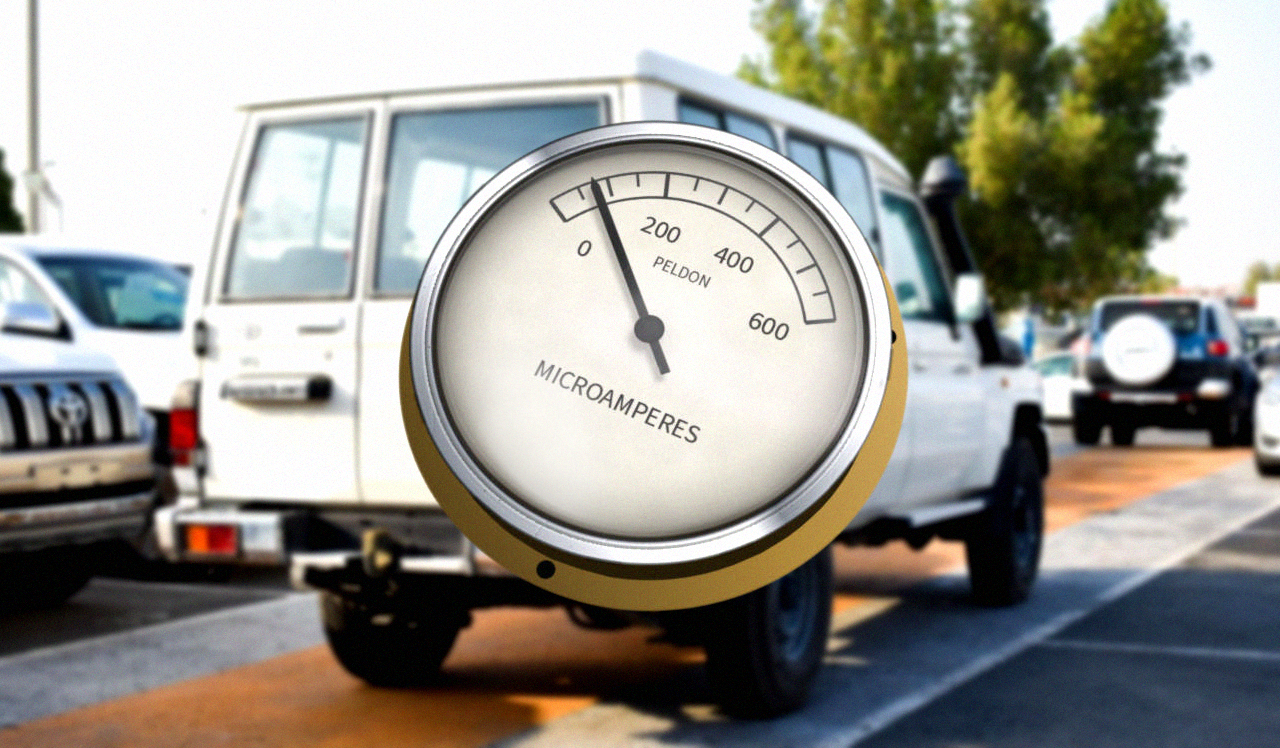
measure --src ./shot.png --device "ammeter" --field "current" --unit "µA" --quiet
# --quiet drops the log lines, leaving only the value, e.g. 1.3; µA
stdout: 75; µA
